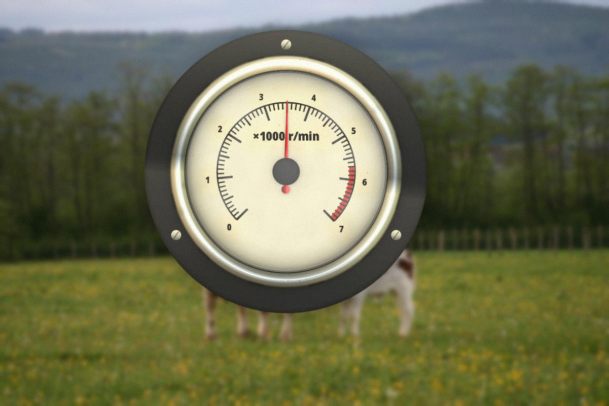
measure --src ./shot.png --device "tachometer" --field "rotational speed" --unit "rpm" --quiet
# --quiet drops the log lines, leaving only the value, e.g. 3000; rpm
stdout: 3500; rpm
